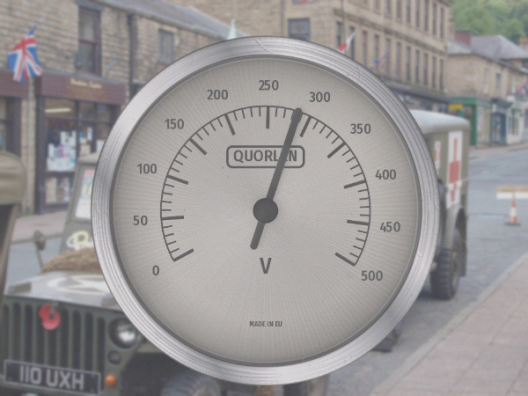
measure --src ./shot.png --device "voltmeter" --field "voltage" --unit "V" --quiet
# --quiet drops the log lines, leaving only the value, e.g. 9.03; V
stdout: 285; V
